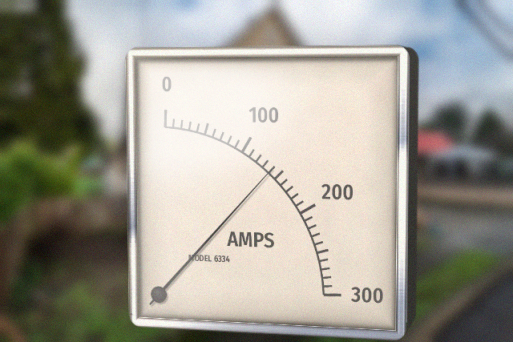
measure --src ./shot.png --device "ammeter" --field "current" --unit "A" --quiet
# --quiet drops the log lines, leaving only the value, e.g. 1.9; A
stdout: 140; A
